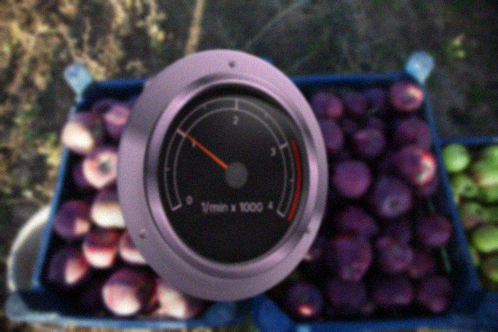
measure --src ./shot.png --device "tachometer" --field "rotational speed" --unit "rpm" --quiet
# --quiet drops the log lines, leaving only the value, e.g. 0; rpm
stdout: 1000; rpm
